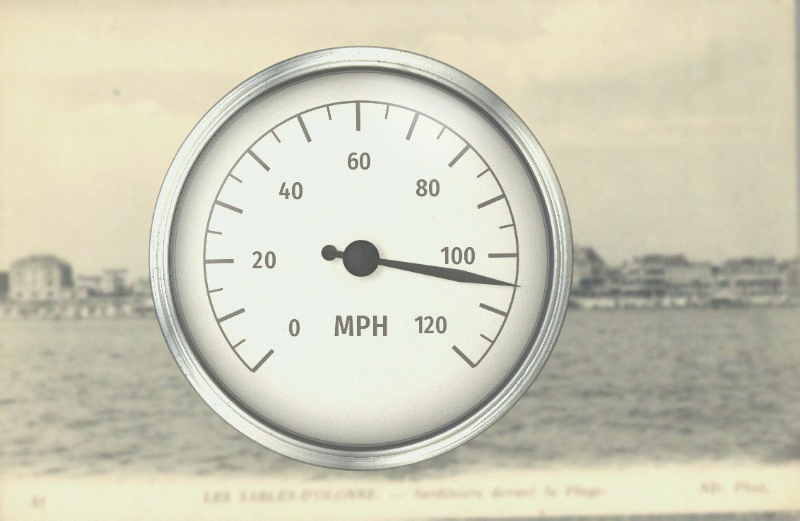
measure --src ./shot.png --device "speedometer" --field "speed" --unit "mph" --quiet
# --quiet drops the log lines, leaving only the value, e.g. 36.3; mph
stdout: 105; mph
